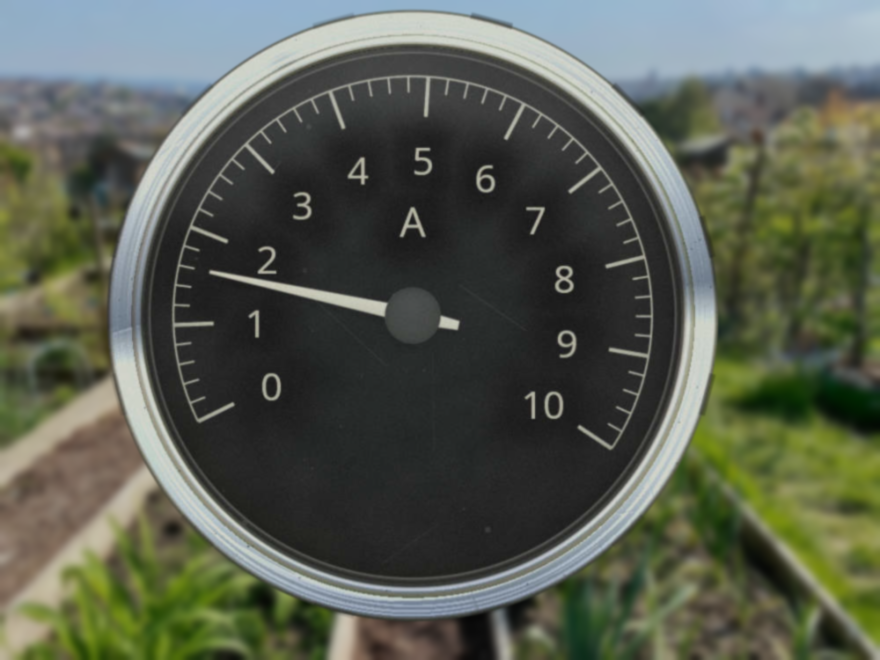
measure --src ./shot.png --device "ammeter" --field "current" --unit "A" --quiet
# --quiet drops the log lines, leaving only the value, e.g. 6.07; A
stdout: 1.6; A
